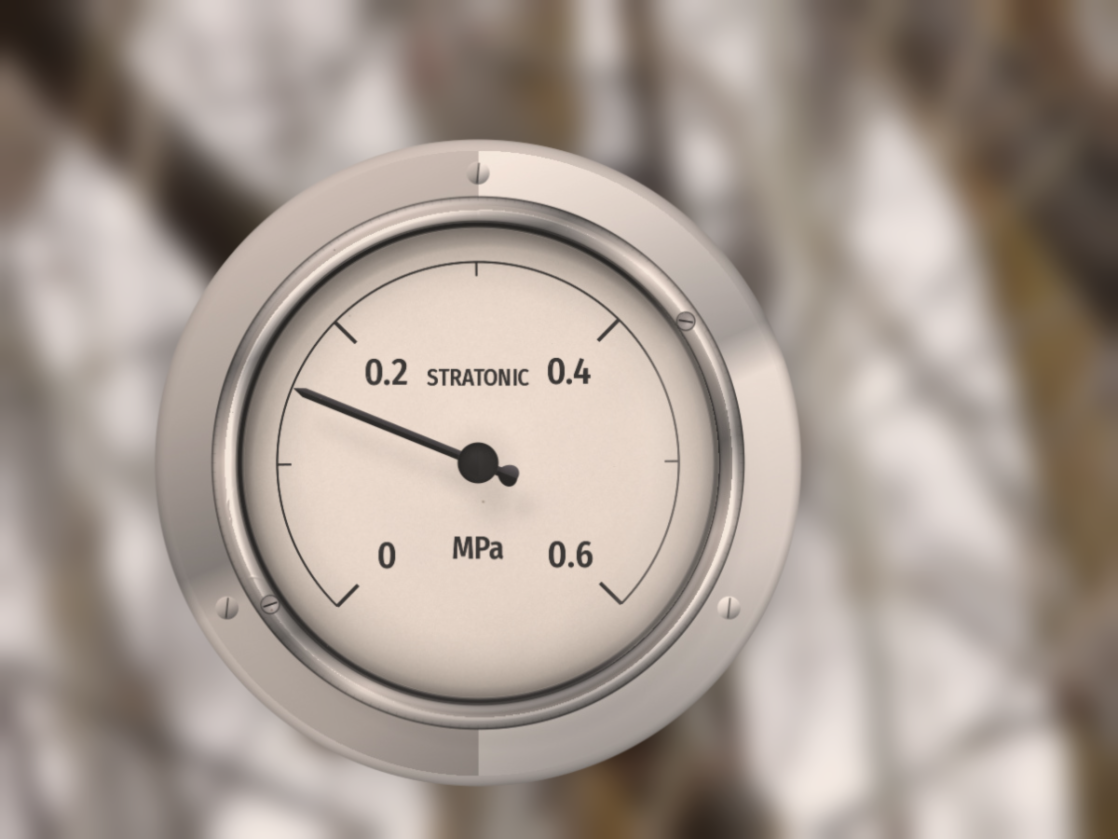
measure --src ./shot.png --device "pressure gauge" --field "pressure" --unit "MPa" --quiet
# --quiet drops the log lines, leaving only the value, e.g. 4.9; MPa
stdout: 0.15; MPa
